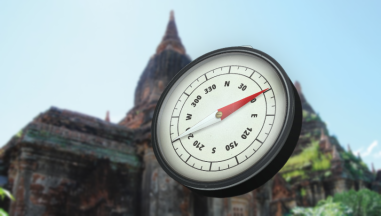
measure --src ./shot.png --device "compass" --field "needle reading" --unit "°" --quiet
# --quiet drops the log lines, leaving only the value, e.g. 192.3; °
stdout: 60; °
